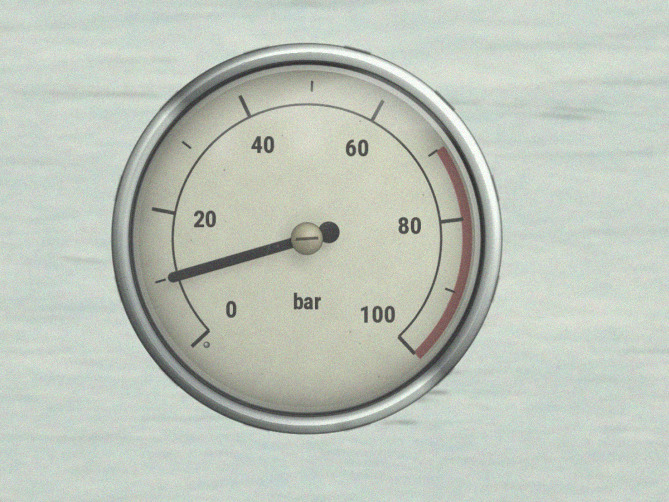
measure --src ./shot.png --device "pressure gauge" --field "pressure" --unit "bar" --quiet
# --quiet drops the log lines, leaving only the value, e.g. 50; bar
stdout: 10; bar
